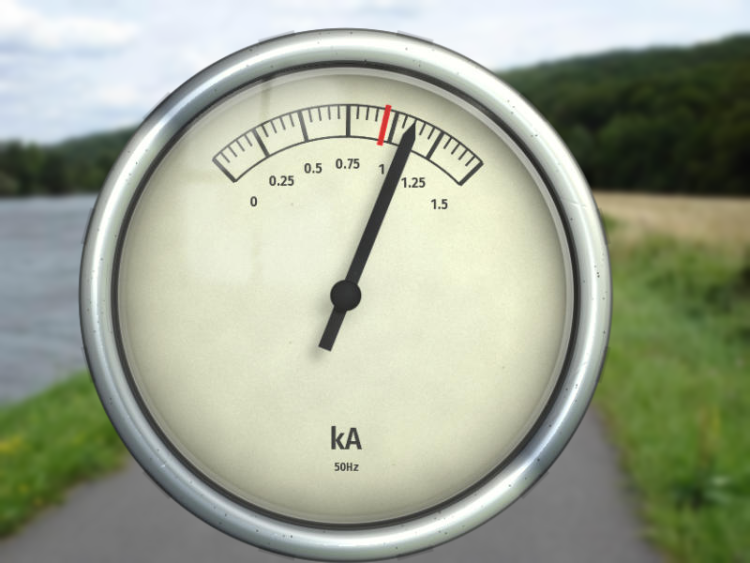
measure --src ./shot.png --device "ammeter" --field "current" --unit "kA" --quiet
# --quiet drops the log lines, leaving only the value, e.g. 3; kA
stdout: 1.1; kA
